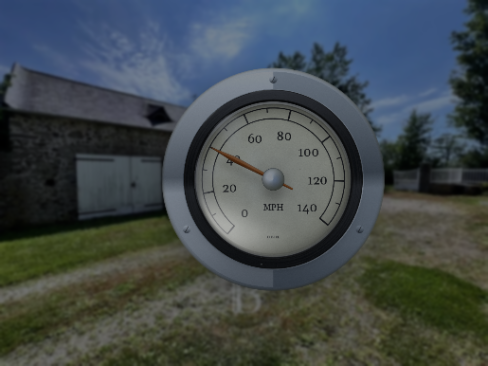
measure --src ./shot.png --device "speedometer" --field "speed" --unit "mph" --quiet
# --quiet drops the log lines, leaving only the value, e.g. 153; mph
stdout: 40; mph
